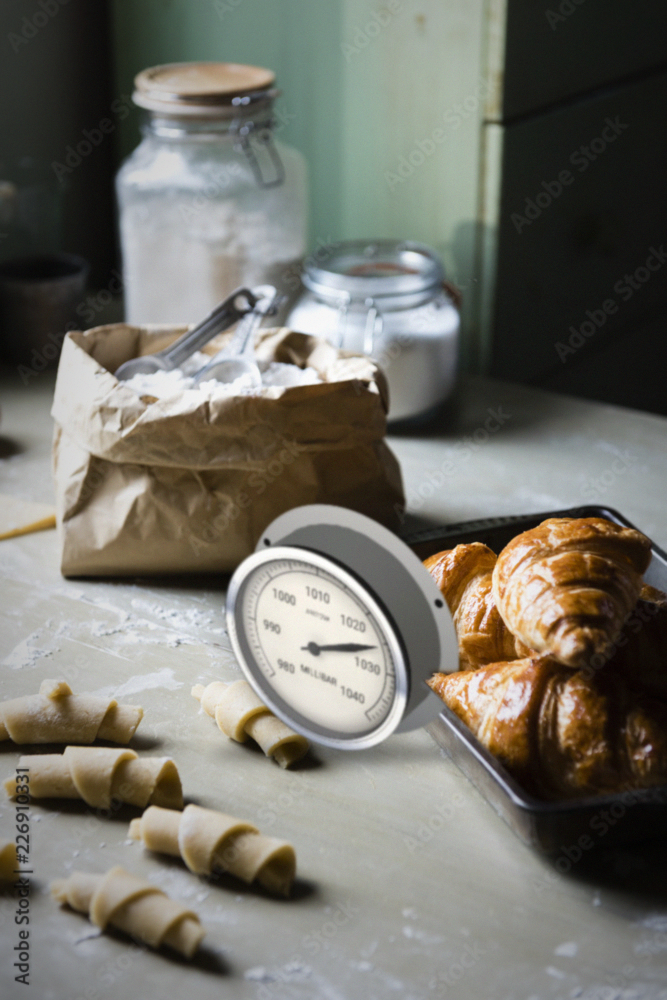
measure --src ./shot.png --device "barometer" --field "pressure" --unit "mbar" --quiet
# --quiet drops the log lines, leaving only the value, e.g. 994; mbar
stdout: 1025; mbar
